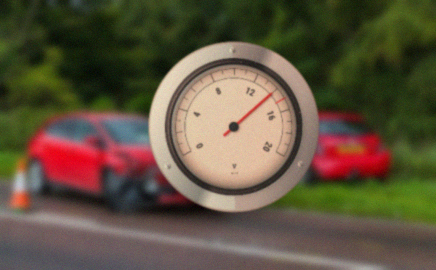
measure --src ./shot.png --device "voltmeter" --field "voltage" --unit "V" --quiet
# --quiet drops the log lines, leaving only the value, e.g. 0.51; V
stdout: 14; V
